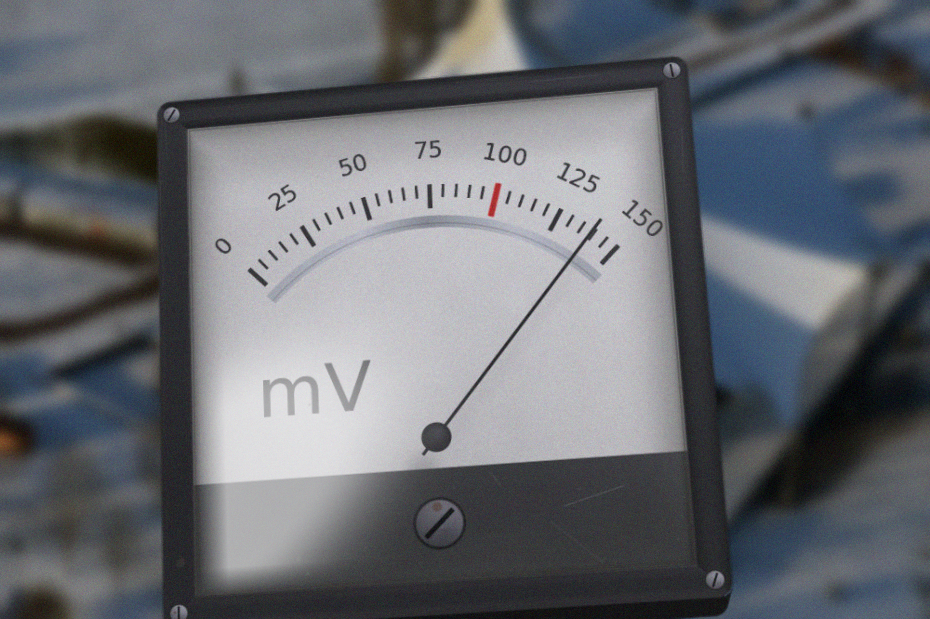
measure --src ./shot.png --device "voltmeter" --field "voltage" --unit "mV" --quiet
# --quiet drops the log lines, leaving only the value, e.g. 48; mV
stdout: 140; mV
